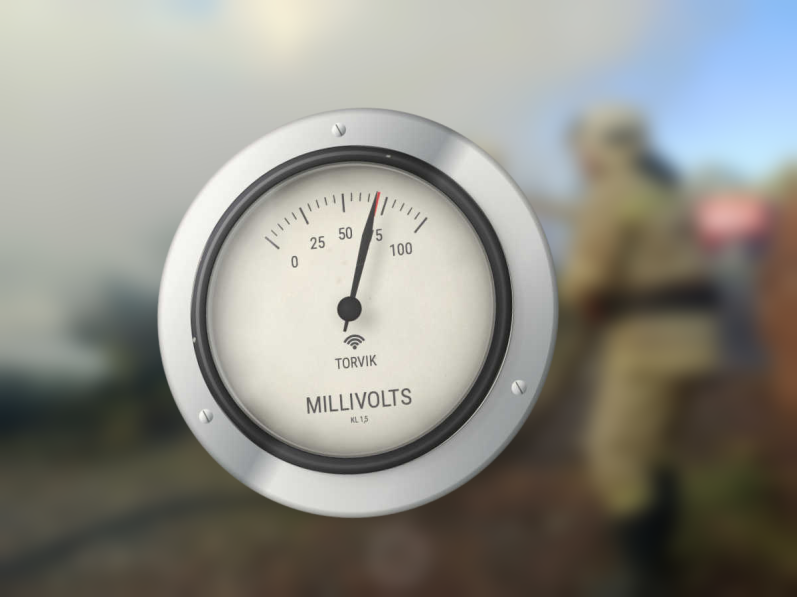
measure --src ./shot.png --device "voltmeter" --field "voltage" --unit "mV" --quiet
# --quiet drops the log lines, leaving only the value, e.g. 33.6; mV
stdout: 70; mV
